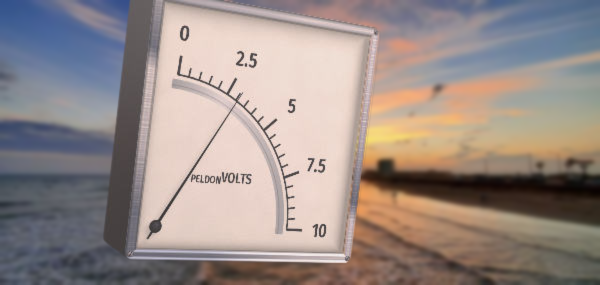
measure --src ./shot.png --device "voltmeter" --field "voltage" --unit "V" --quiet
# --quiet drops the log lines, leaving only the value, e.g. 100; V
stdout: 3; V
